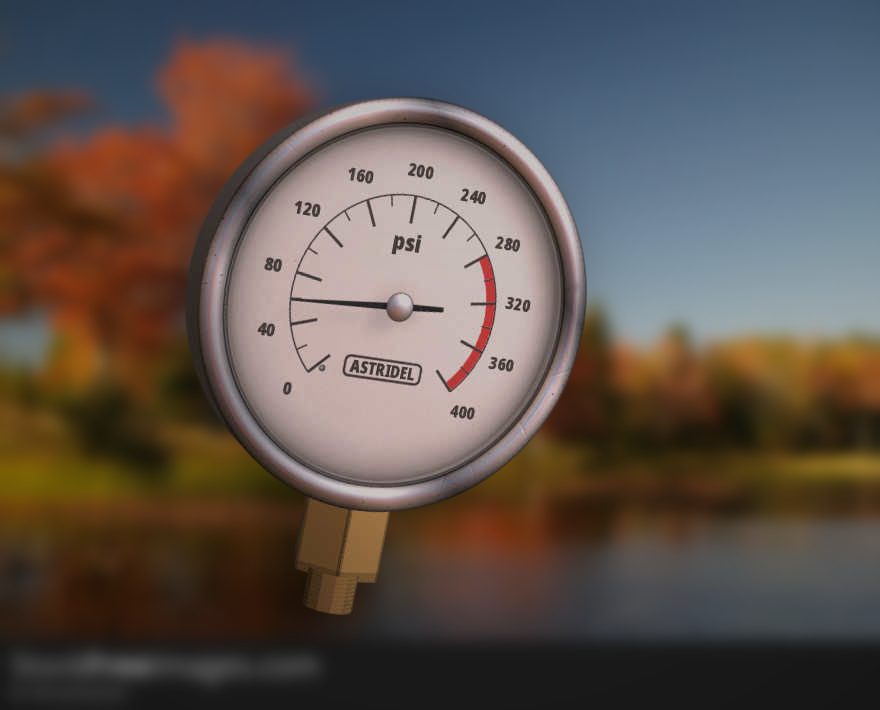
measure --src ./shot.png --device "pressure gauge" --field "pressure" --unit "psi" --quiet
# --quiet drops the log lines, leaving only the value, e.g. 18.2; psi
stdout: 60; psi
